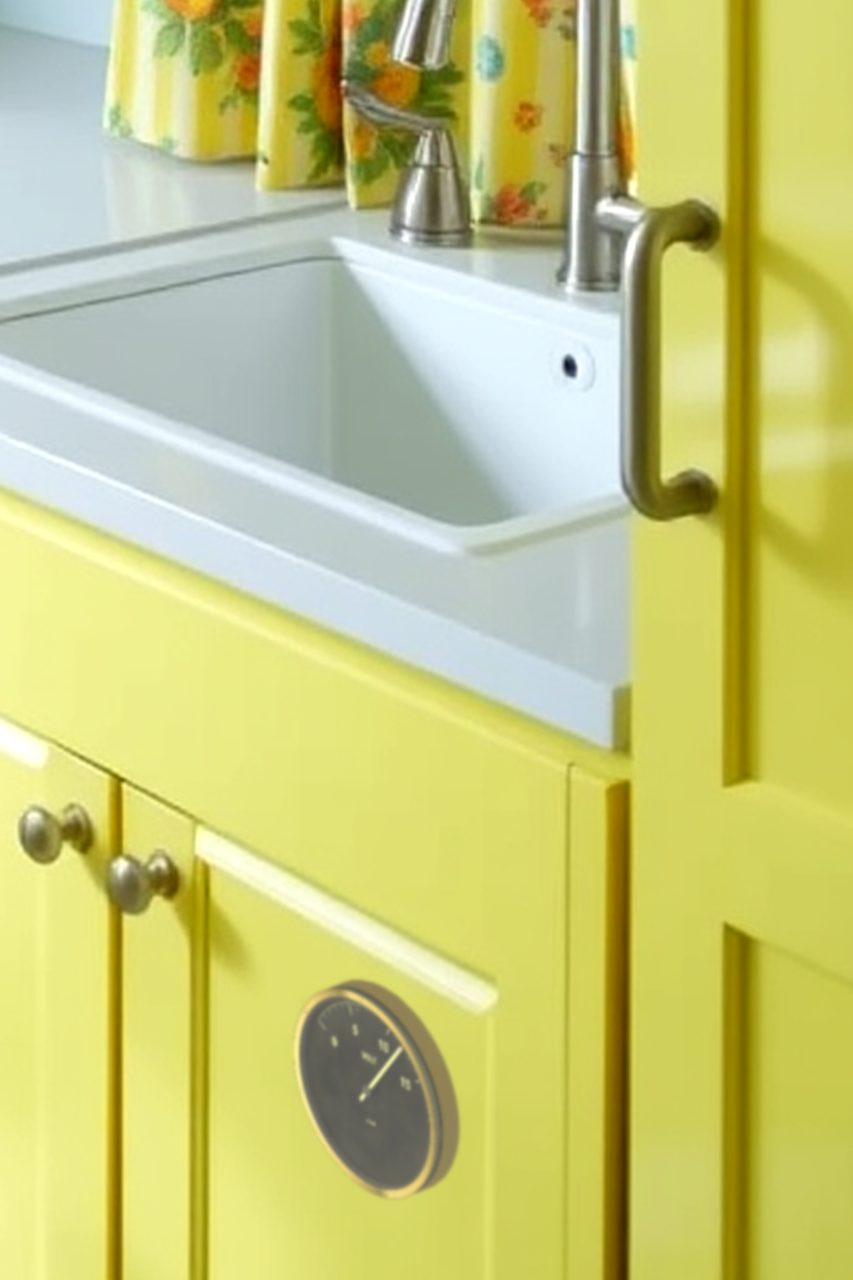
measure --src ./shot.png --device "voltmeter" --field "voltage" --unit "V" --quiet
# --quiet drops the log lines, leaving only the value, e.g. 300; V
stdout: 12; V
